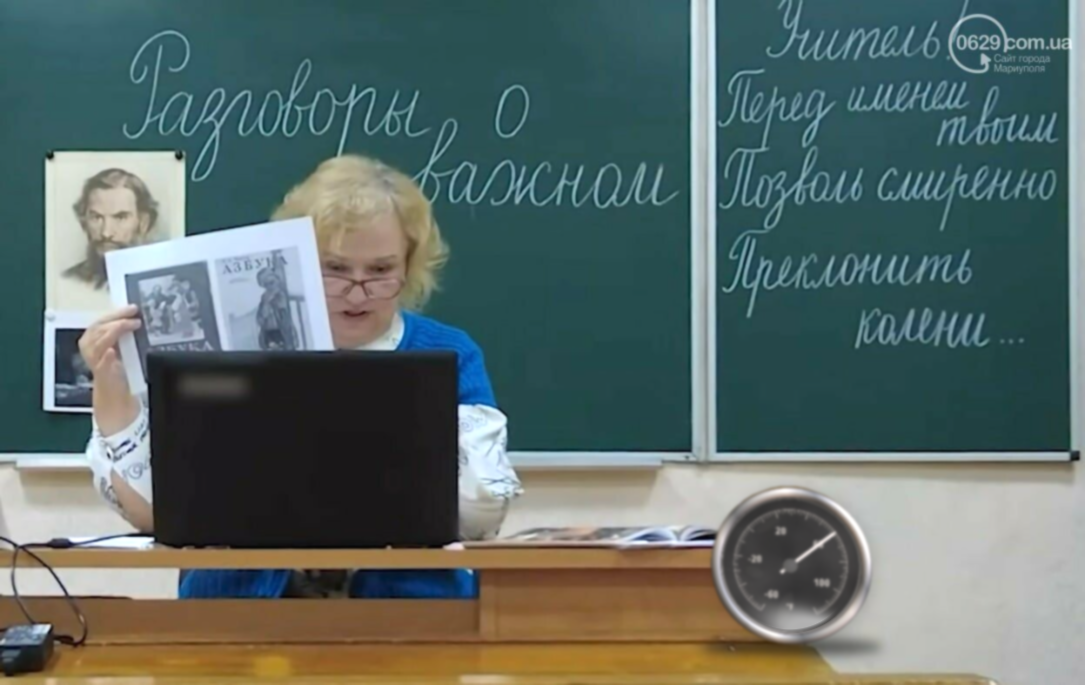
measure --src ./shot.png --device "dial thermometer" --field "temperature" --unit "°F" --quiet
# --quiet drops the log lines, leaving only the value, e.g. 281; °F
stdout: 60; °F
